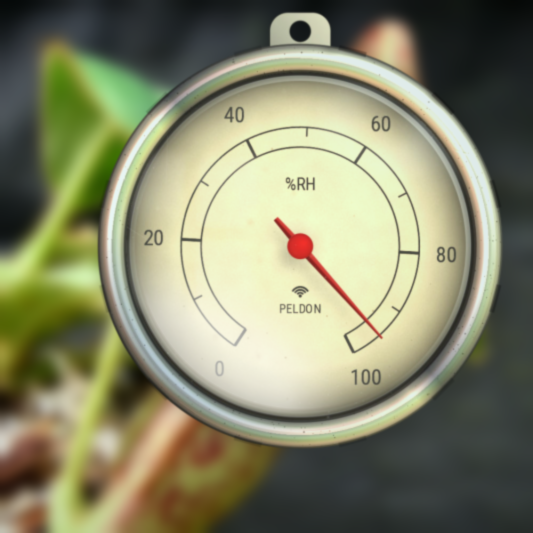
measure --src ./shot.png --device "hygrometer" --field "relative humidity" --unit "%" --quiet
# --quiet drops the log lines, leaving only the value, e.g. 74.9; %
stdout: 95; %
